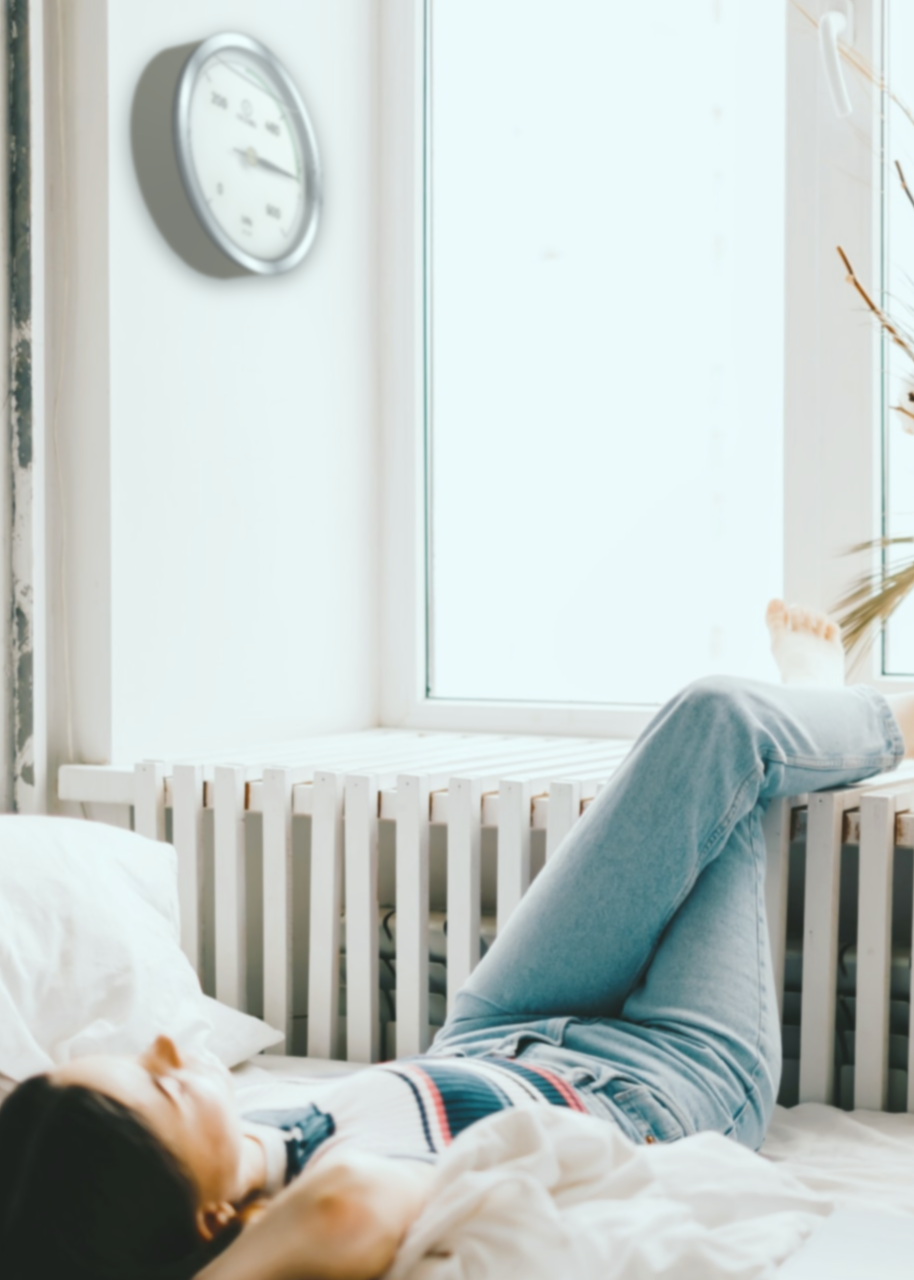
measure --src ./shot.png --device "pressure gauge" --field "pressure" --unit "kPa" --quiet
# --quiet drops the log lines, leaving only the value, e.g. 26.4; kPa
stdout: 500; kPa
